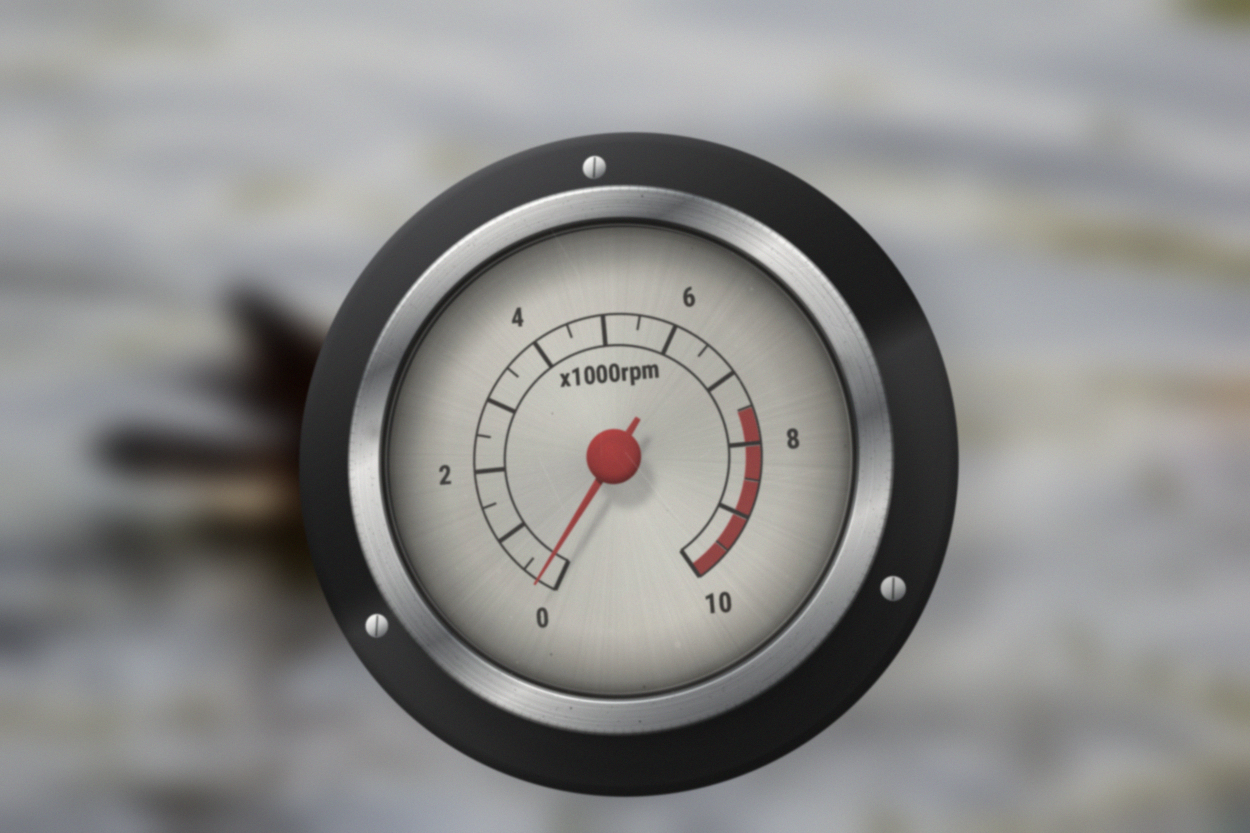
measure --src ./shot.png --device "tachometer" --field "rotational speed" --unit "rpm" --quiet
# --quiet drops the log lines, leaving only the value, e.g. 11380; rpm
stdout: 250; rpm
